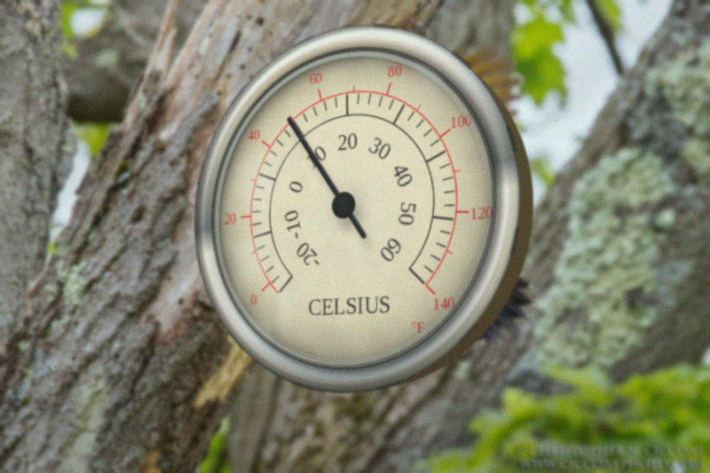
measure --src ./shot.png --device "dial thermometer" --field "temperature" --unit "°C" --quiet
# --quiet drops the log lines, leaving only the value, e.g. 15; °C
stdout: 10; °C
